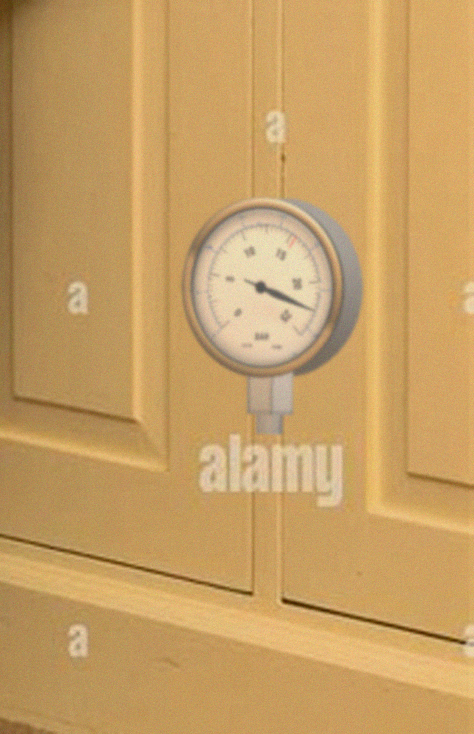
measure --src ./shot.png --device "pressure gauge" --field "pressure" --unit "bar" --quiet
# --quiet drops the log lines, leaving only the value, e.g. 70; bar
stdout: 22.5; bar
